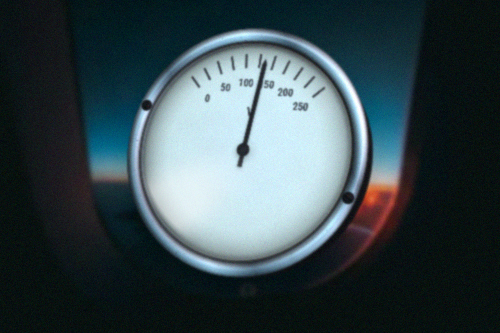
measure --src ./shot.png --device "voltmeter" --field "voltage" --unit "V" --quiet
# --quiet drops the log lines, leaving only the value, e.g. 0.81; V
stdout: 137.5; V
